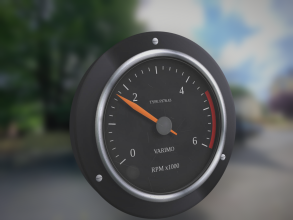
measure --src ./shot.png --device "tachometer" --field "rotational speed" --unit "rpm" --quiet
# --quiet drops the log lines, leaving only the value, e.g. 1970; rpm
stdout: 1700; rpm
